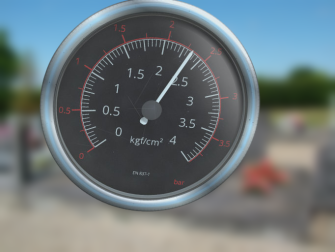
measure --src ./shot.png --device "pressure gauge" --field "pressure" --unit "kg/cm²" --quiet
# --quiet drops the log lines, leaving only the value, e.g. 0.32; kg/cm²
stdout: 2.35; kg/cm²
